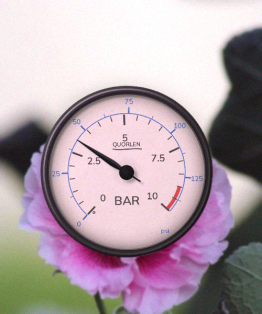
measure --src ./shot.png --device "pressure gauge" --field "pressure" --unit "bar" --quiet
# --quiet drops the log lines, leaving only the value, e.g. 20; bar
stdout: 3; bar
